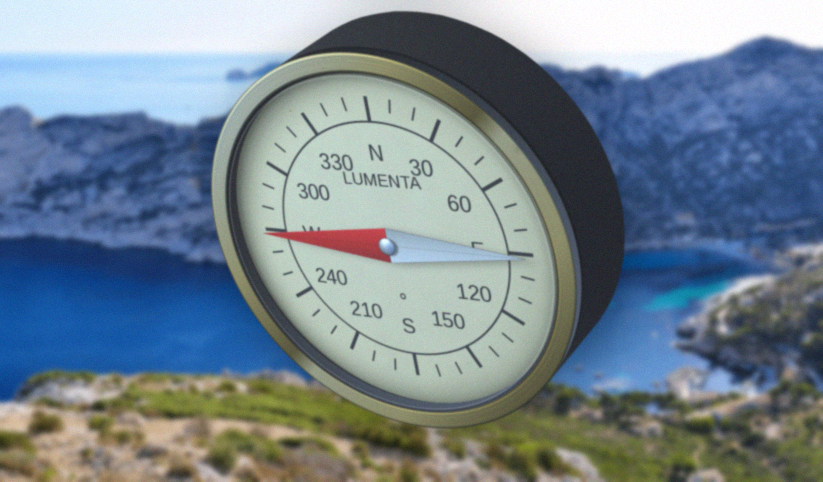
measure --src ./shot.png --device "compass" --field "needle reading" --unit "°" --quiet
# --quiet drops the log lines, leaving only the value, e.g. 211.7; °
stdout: 270; °
